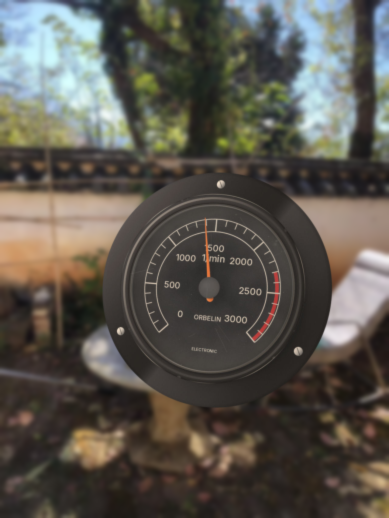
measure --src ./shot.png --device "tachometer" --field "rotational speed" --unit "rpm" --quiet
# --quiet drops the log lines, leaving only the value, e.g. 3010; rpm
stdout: 1400; rpm
